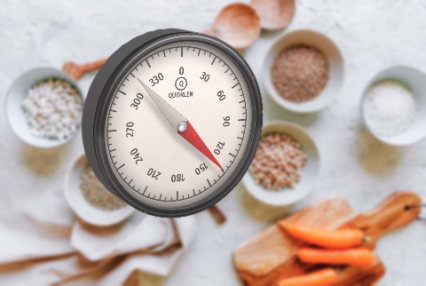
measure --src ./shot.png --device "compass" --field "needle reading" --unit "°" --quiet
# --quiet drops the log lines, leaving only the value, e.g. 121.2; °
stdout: 135; °
